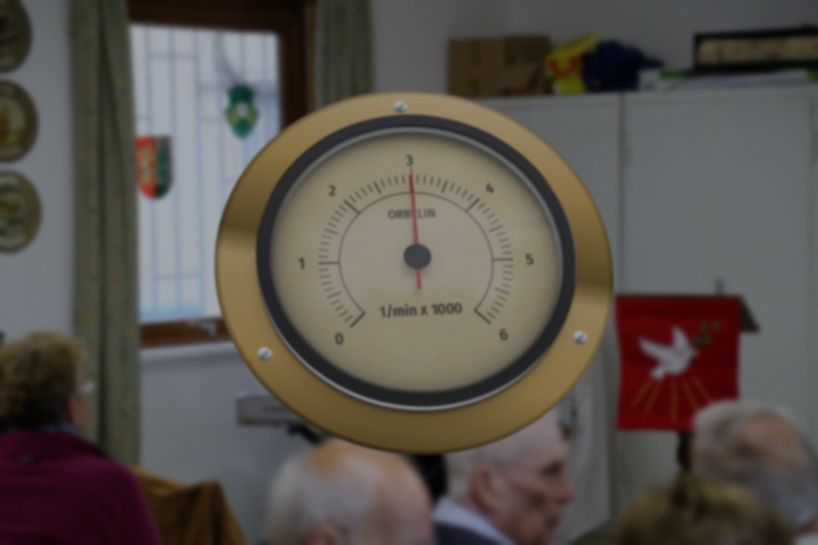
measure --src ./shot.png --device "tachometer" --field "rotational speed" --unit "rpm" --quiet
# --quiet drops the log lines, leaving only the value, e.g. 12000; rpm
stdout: 3000; rpm
